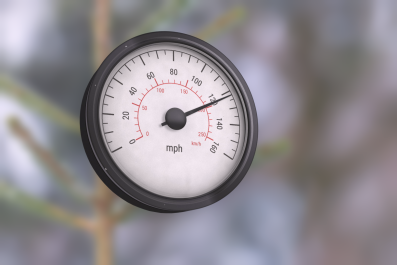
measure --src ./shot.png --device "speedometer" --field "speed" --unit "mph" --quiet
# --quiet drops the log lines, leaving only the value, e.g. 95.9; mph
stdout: 122.5; mph
